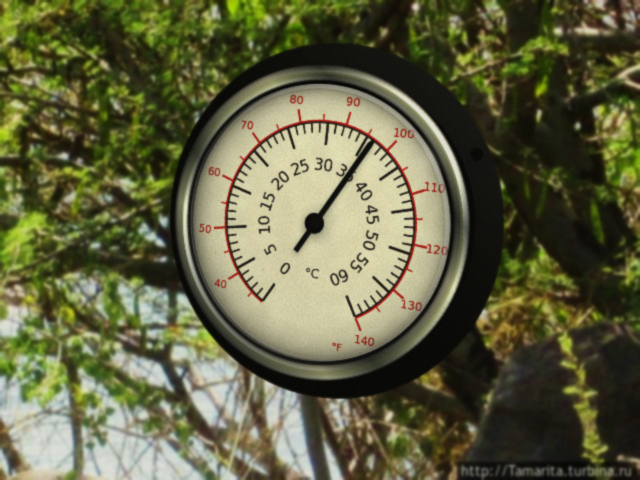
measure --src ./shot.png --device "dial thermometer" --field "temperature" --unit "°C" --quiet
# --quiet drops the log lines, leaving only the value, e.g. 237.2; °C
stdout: 36; °C
